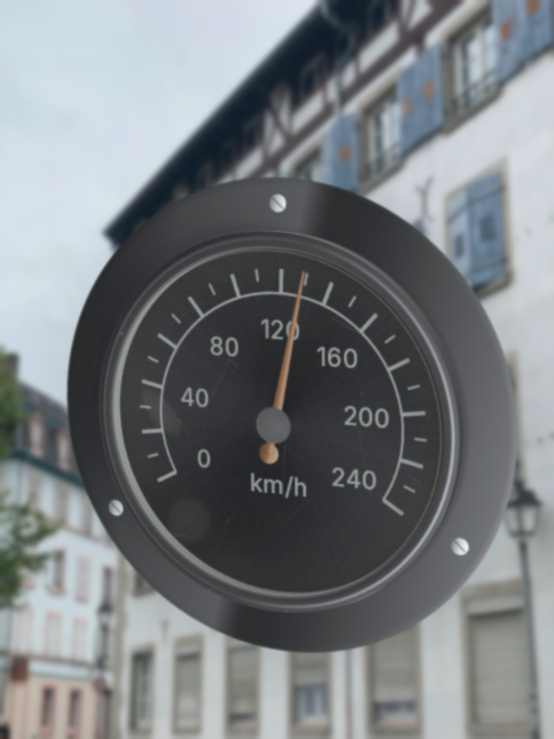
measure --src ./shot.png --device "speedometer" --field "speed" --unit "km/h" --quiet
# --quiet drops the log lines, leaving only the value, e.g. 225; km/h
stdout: 130; km/h
